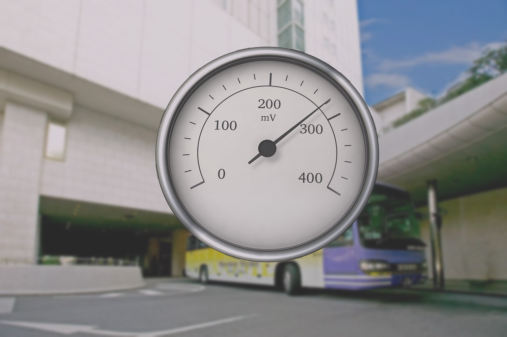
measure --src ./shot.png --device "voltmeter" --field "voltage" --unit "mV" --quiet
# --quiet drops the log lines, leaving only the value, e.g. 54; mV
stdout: 280; mV
